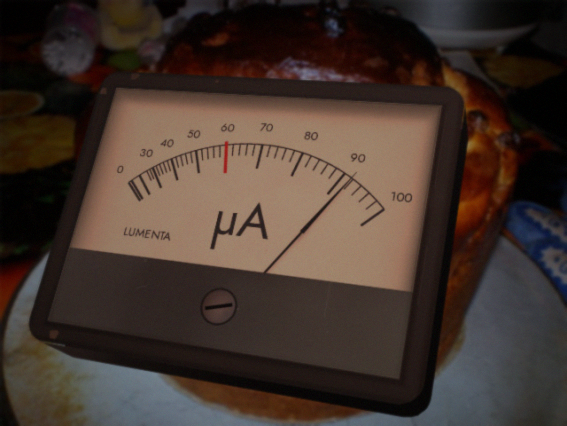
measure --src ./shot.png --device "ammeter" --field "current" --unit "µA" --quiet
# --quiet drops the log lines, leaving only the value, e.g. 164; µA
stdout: 92; µA
